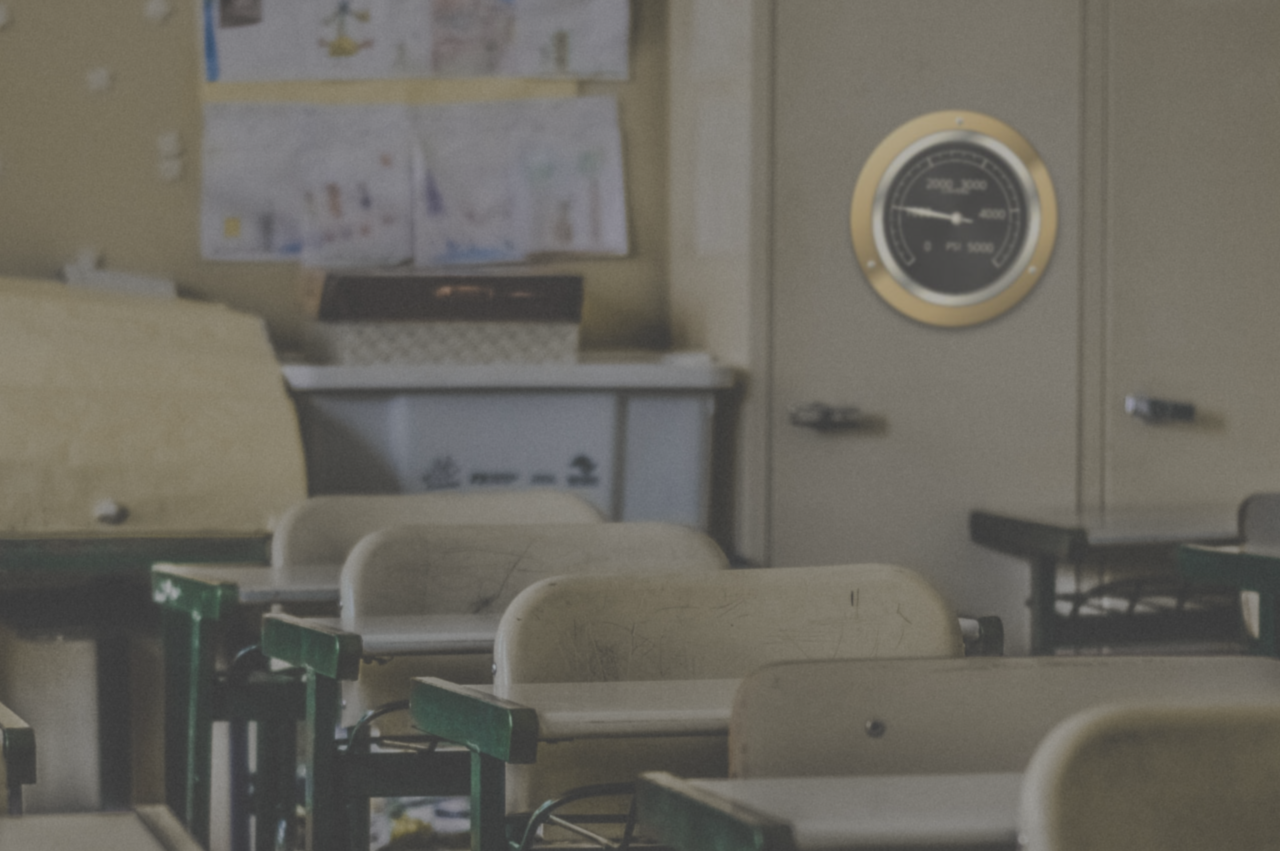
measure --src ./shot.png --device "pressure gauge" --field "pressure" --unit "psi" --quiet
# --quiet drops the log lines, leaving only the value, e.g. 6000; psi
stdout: 1000; psi
